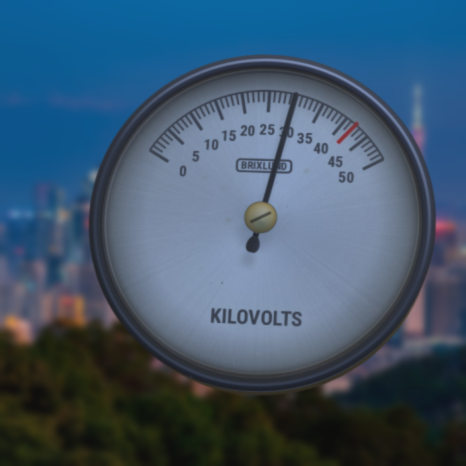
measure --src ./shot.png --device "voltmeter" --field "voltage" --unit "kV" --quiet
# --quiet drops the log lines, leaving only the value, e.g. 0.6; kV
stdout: 30; kV
